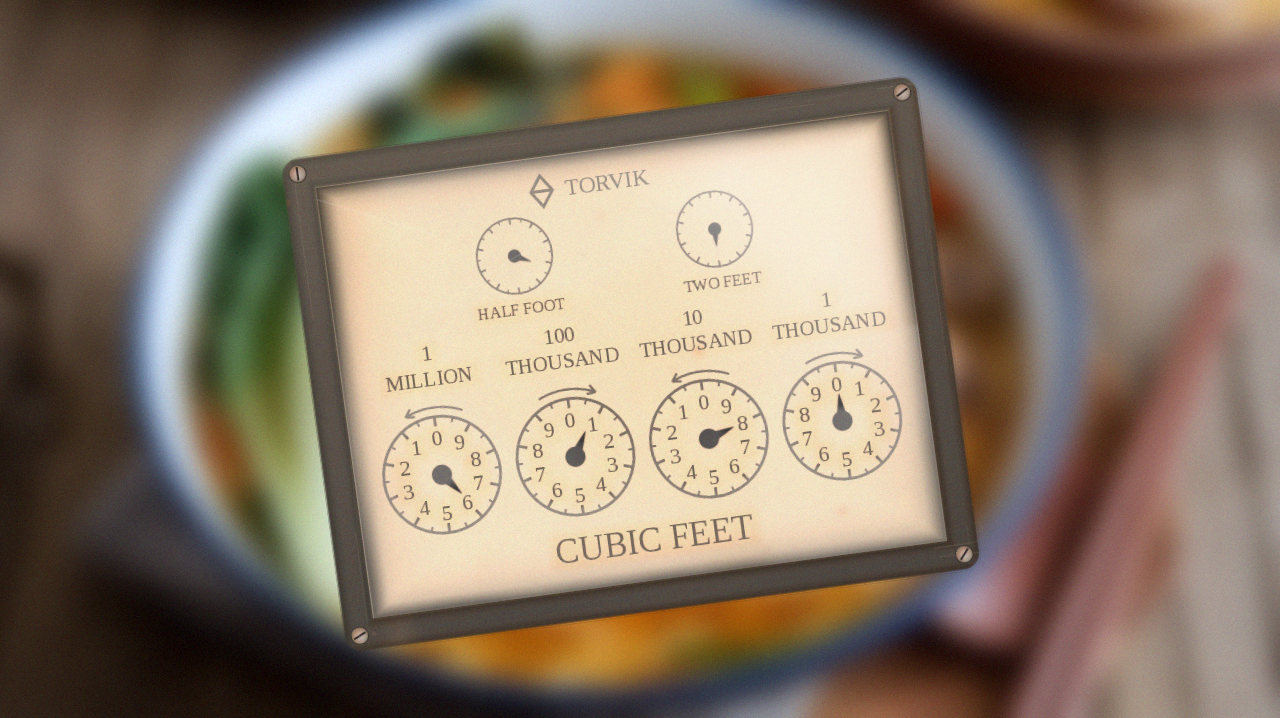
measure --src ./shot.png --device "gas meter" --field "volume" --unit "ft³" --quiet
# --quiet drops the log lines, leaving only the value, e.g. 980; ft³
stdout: 608000; ft³
